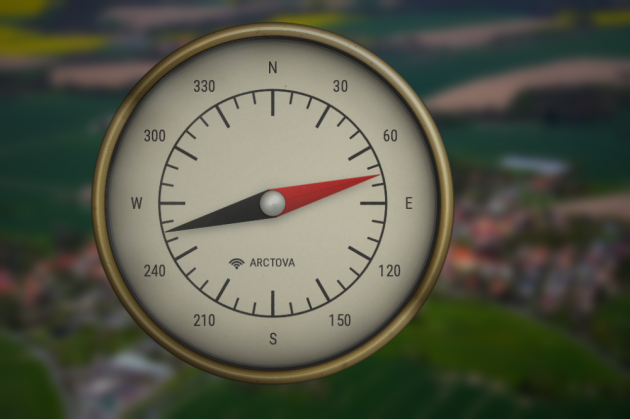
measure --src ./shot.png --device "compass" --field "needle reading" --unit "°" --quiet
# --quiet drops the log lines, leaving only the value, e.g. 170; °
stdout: 75; °
